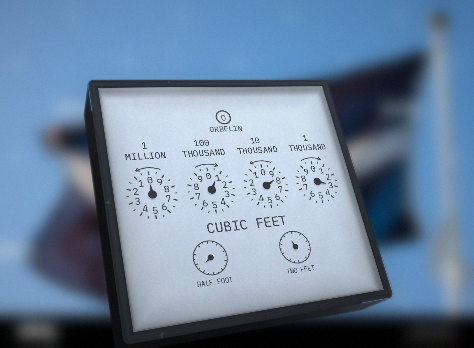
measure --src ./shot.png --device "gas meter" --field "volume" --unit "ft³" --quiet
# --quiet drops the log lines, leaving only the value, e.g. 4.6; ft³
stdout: 8300; ft³
